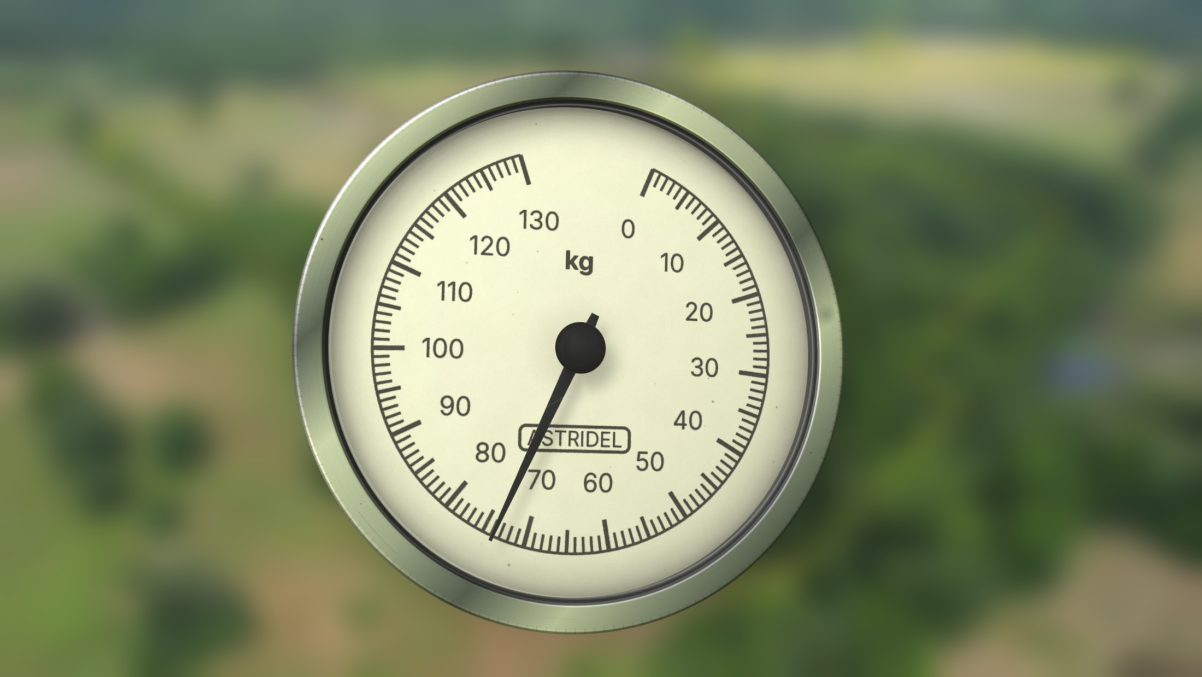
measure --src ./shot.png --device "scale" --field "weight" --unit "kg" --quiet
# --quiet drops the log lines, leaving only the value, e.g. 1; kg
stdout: 74; kg
